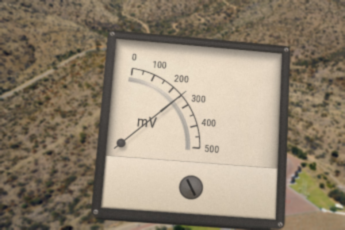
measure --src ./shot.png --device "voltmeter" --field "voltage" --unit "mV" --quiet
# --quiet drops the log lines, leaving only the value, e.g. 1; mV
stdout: 250; mV
